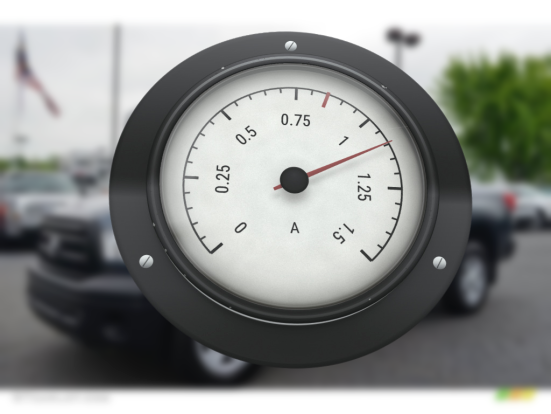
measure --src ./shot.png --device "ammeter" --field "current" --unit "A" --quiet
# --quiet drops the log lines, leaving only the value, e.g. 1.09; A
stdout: 1.1; A
